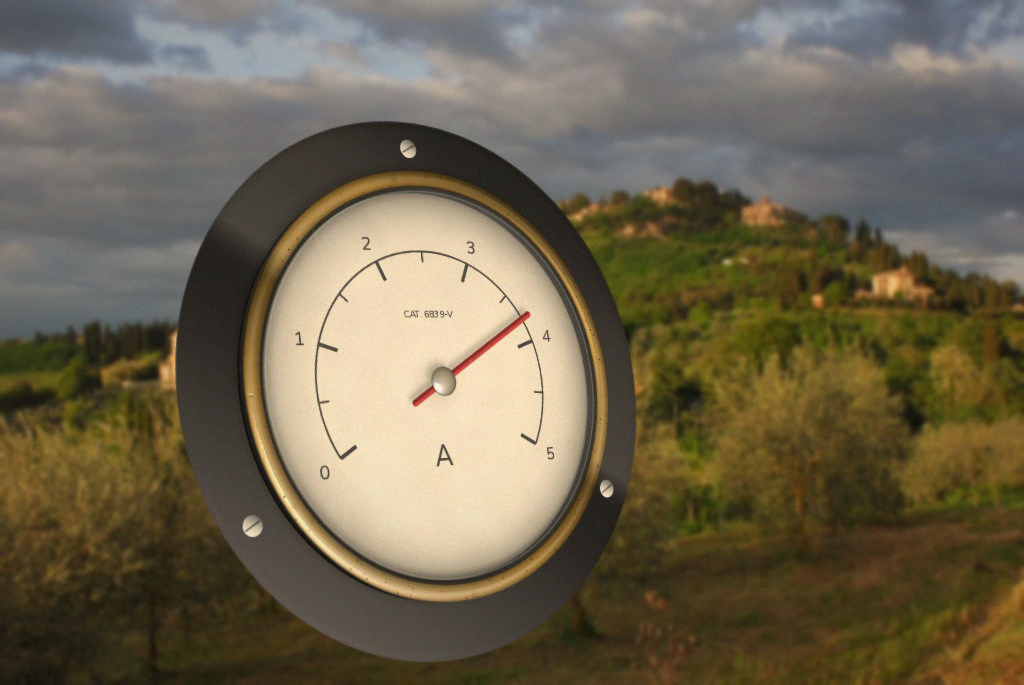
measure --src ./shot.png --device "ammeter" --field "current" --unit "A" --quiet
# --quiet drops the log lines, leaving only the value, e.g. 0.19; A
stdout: 3.75; A
